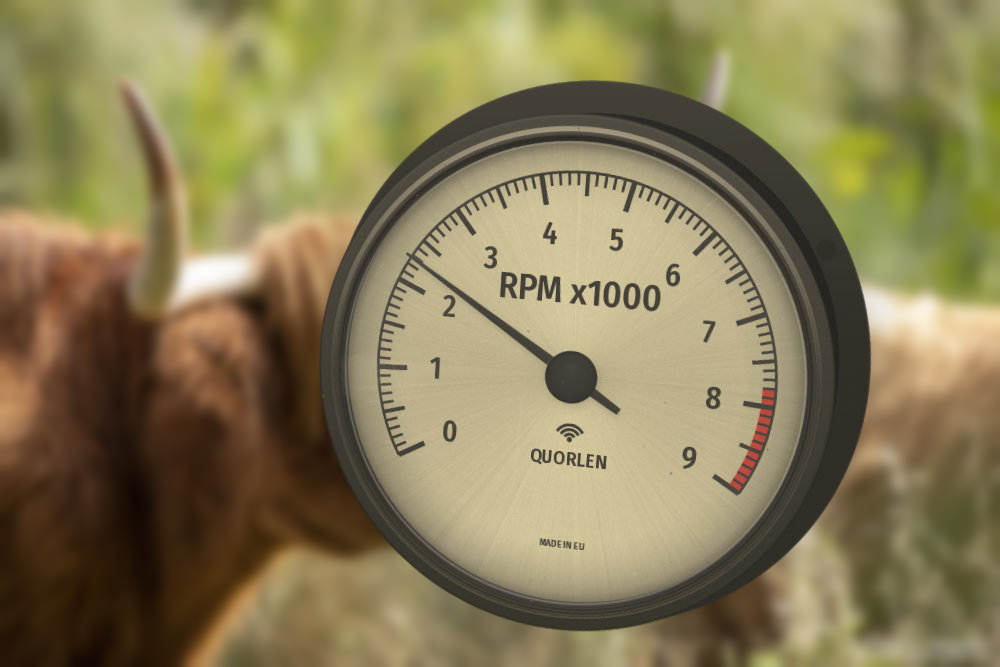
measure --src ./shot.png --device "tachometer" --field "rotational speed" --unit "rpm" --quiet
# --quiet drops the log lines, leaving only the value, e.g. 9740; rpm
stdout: 2300; rpm
